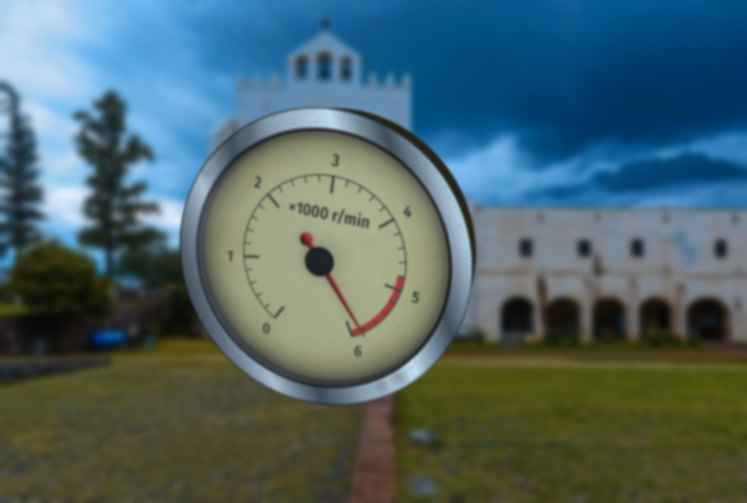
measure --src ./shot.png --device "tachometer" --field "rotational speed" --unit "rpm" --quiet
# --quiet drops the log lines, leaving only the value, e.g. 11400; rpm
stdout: 5800; rpm
